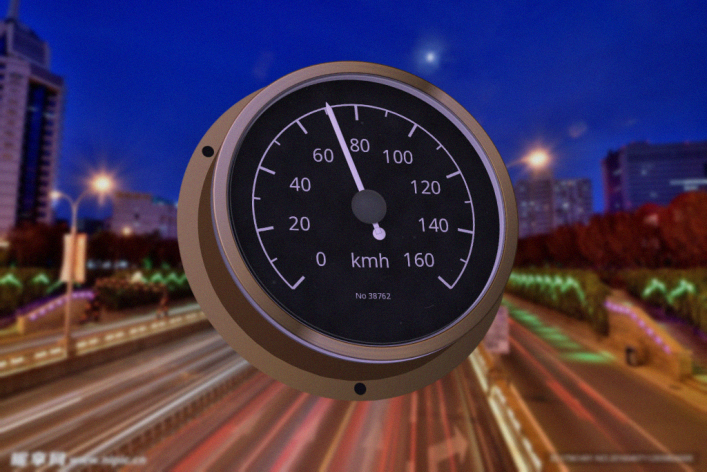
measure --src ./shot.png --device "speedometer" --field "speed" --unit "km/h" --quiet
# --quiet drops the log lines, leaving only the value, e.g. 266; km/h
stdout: 70; km/h
